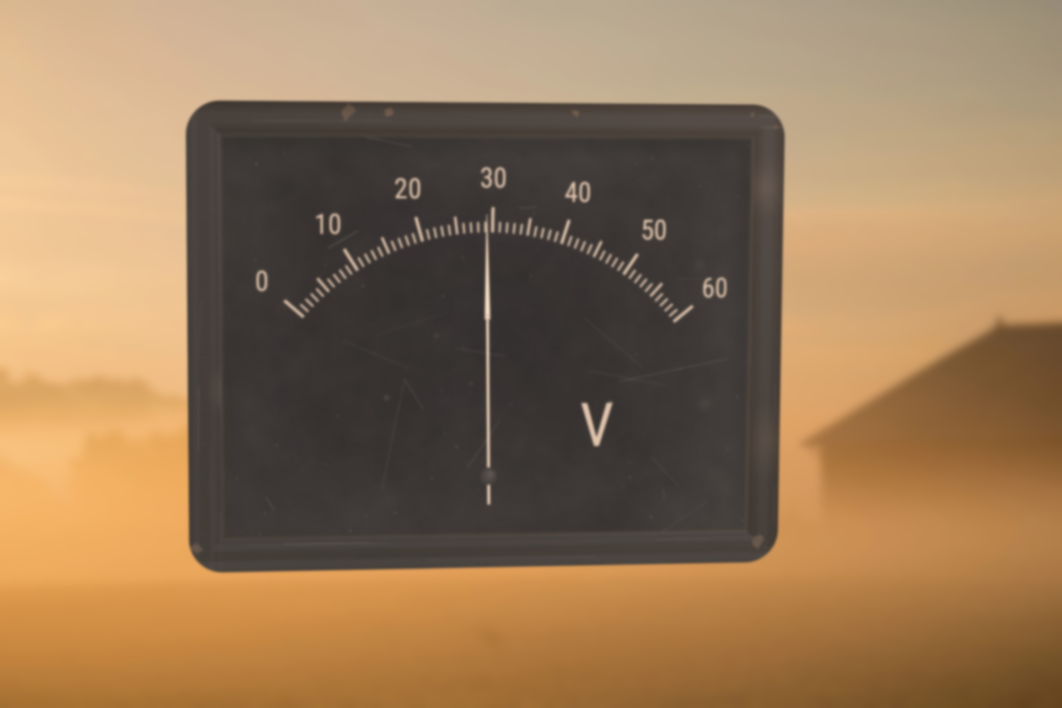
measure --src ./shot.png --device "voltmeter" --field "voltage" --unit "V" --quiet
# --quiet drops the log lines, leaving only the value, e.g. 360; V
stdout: 29; V
